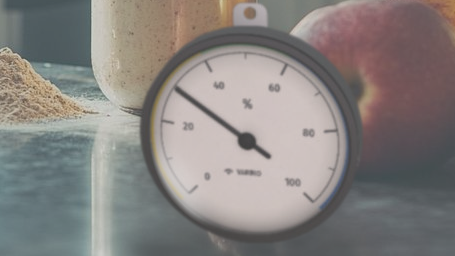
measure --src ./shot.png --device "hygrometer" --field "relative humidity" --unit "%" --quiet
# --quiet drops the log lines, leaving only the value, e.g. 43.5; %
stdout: 30; %
